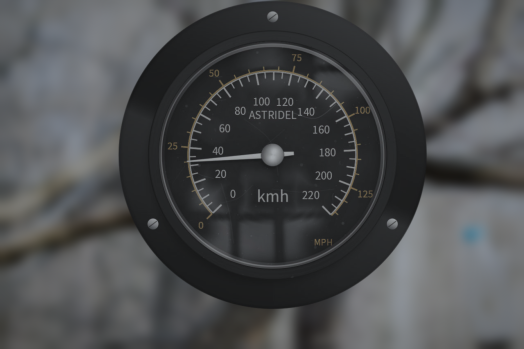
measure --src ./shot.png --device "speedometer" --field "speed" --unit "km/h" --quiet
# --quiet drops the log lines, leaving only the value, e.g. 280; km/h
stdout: 32.5; km/h
